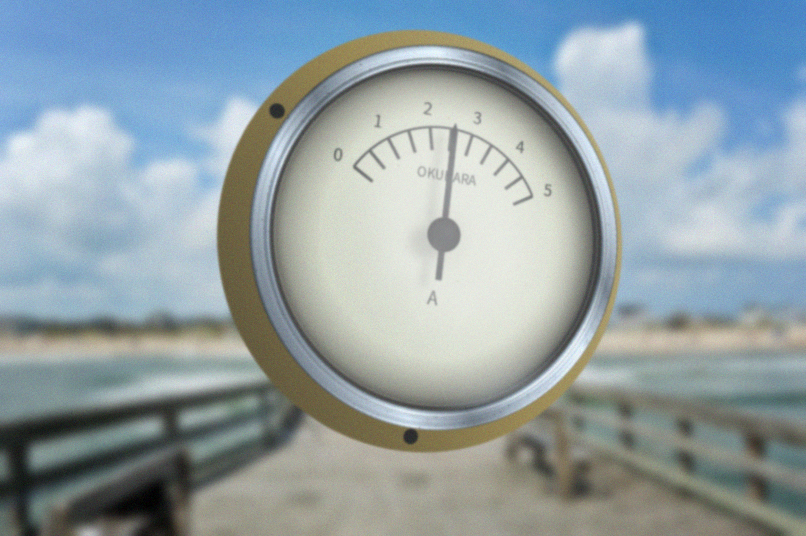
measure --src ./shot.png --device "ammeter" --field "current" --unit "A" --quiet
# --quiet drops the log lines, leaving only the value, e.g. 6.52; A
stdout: 2.5; A
